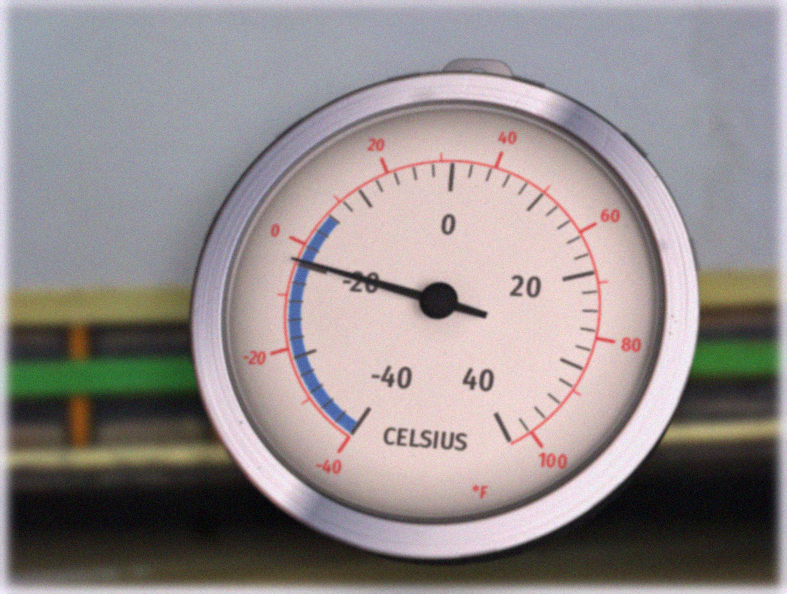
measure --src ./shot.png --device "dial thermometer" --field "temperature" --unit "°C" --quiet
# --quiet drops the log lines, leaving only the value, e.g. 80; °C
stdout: -20; °C
